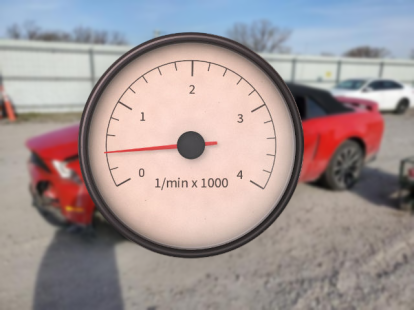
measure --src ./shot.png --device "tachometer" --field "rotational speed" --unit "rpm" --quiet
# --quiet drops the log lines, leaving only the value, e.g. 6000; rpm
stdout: 400; rpm
